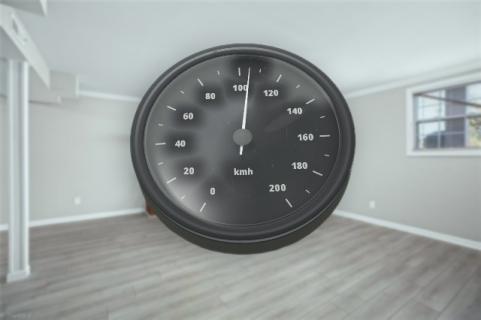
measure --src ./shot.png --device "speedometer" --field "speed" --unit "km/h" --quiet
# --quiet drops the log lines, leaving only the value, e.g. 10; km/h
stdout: 105; km/h
